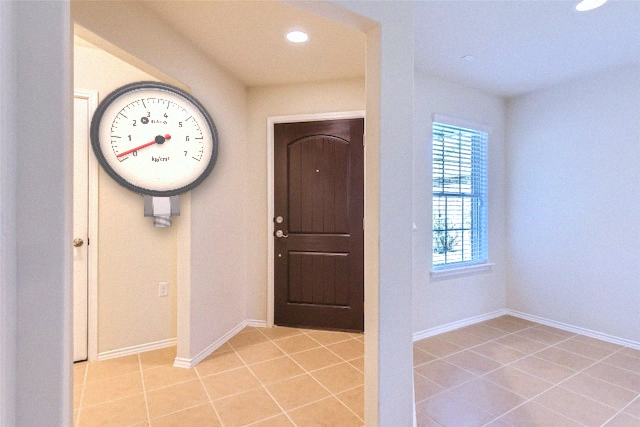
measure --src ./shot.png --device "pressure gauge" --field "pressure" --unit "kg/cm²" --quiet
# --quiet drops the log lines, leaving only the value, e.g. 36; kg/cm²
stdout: 0.2; kg/cm²
